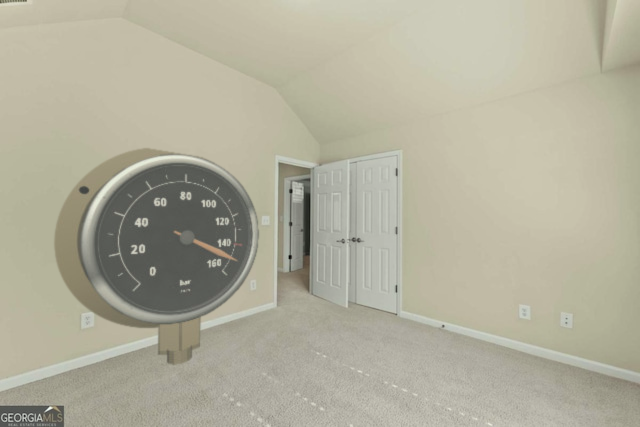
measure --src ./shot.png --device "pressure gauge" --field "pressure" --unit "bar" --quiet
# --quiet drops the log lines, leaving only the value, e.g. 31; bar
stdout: 150; bar
